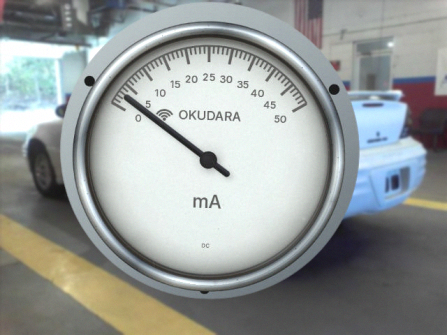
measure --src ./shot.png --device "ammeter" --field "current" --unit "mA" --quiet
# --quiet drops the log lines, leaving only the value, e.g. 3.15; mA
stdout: 3; mA
